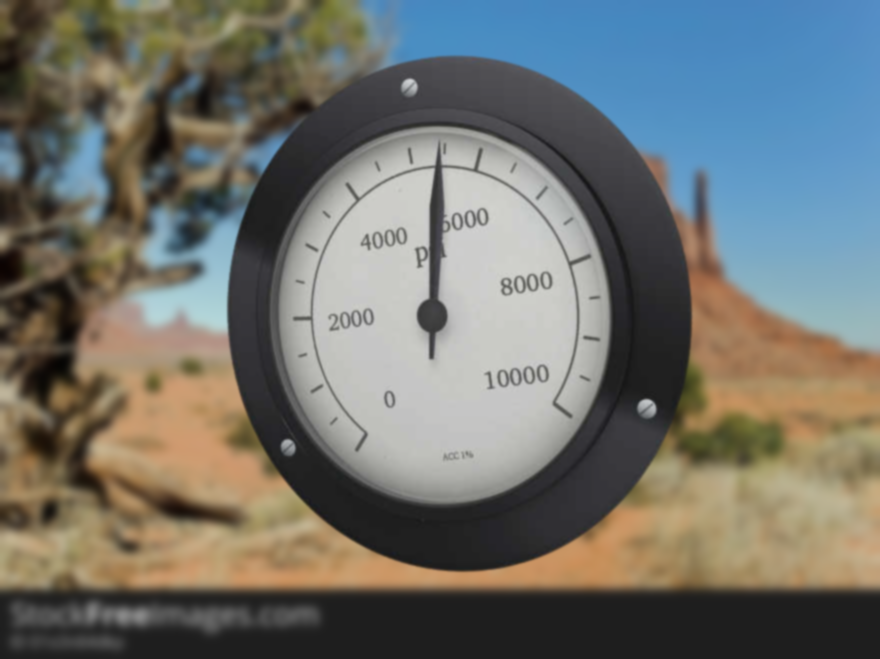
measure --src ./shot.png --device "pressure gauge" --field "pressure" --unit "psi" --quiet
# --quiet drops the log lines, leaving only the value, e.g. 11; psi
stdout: 5500; psi
